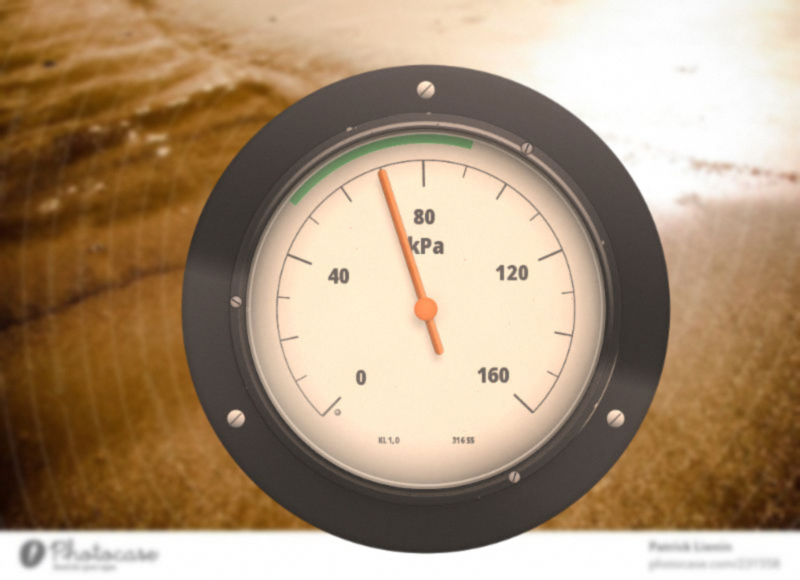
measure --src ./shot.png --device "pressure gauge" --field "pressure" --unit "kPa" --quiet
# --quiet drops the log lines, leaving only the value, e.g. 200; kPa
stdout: 70; kPa
